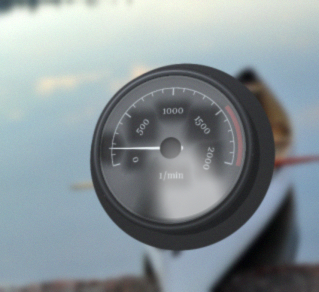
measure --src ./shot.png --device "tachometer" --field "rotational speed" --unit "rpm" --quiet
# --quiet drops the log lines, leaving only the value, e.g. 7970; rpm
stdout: 150; rpm
